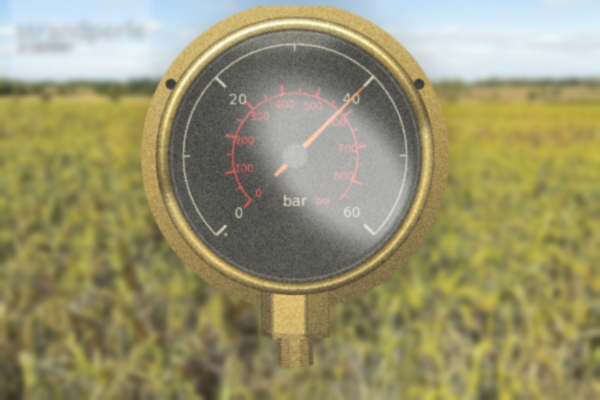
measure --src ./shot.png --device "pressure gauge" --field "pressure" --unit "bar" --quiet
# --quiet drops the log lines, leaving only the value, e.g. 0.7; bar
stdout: 40; bar
